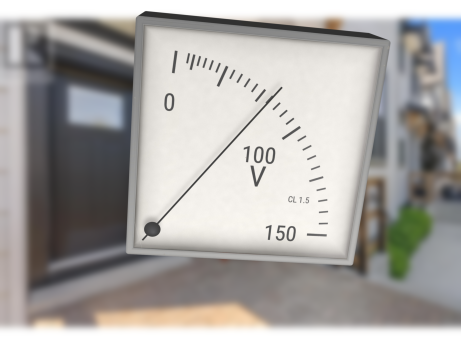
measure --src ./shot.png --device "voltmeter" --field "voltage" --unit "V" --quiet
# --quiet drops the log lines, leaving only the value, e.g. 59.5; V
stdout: 80; V
